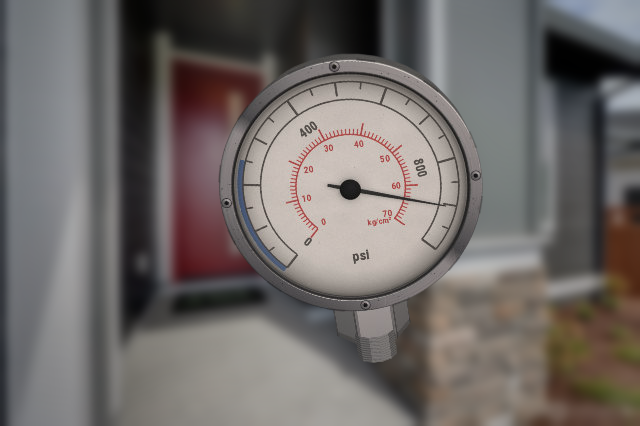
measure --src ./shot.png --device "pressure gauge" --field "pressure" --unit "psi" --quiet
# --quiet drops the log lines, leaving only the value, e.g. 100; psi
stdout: 900; psi
